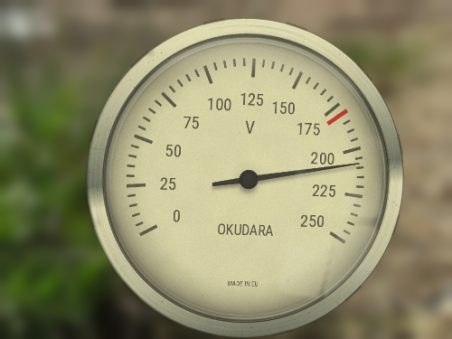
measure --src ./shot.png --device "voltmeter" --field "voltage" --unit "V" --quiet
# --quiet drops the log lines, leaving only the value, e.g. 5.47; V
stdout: 207.5; V
